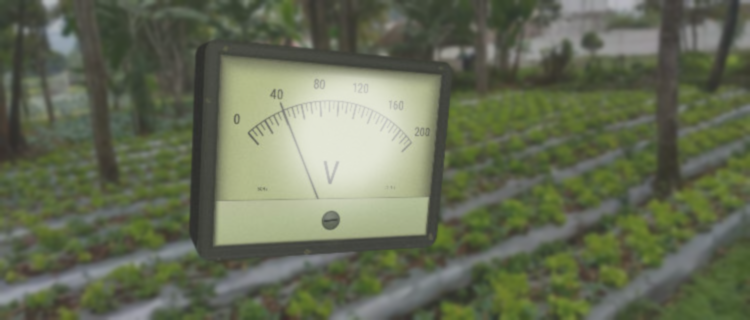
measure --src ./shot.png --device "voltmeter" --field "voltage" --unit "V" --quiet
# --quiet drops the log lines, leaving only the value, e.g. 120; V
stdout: 40; V
